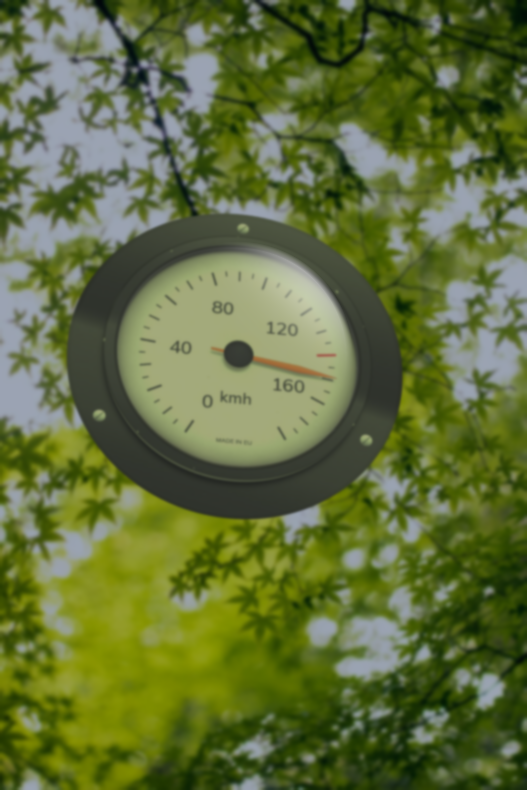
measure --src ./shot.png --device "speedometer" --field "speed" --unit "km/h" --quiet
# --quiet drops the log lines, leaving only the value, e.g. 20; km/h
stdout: 150; km/h
